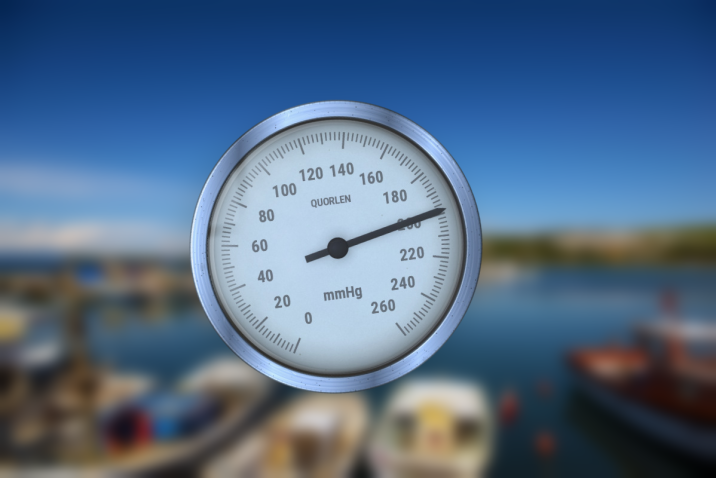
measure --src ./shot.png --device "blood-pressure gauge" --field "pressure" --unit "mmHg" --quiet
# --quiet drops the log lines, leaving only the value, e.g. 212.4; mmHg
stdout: 198; mmHg
